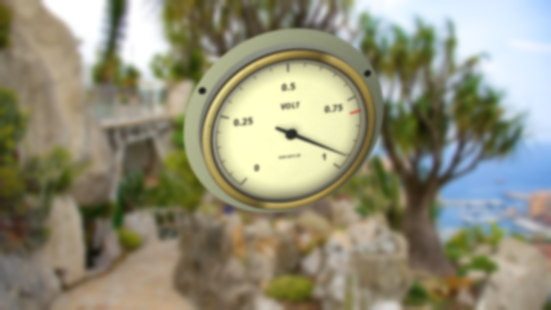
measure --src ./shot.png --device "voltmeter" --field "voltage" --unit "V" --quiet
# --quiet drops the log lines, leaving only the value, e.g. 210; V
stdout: 0.95; V
